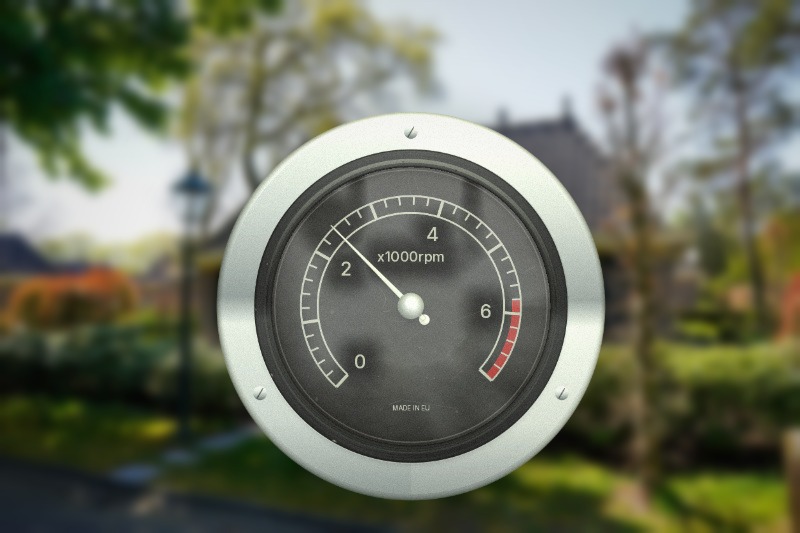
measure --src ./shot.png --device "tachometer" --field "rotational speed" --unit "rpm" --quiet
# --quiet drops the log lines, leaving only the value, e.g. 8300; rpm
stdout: 2400; rpm
